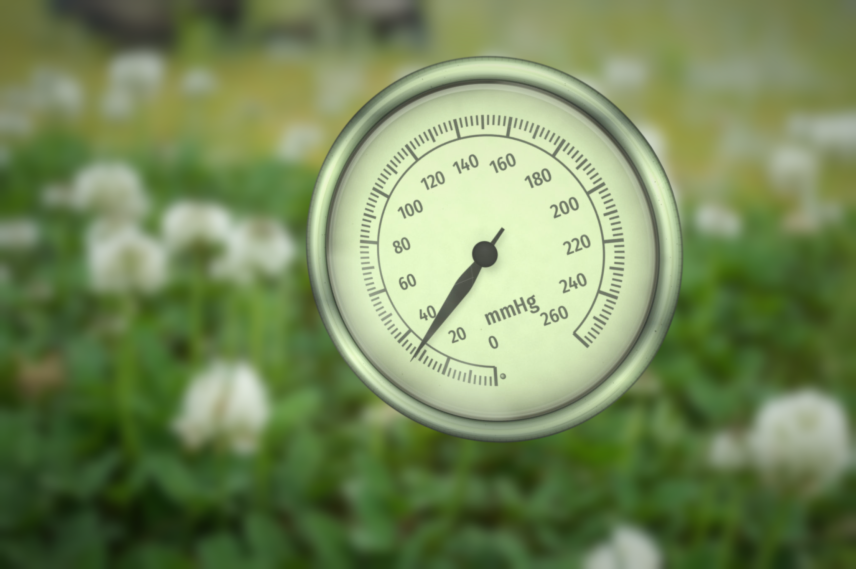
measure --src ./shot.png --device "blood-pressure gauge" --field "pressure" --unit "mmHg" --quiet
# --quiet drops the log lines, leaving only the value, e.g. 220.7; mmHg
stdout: 32; mmHg
